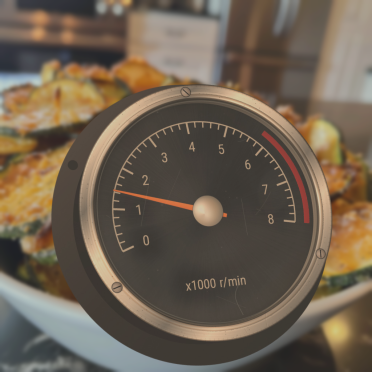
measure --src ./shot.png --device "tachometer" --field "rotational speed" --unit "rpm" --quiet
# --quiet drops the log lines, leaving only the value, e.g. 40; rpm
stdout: 1400; rpm
